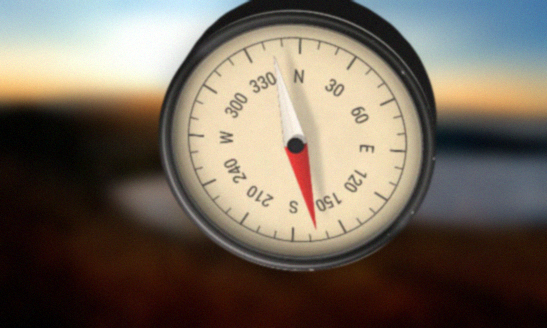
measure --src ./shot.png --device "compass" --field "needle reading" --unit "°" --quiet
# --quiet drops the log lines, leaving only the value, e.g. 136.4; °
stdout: 165; °
